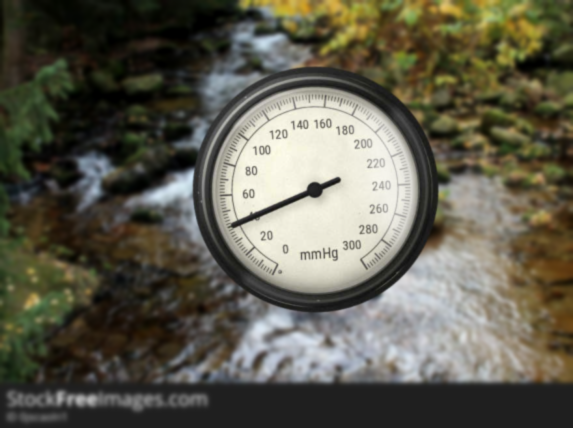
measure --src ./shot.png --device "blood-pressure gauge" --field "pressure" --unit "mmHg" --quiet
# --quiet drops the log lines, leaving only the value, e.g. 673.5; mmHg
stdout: 40; mmHg
